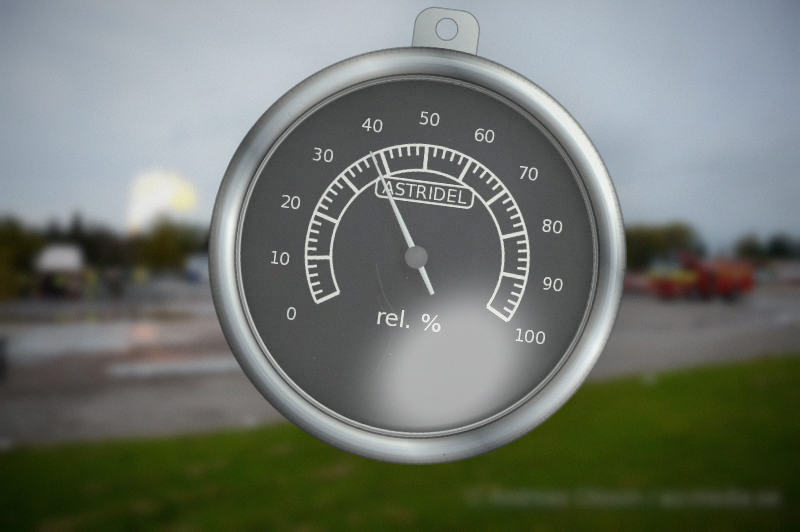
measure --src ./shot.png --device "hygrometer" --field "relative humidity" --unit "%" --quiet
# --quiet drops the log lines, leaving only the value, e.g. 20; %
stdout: 38; %
